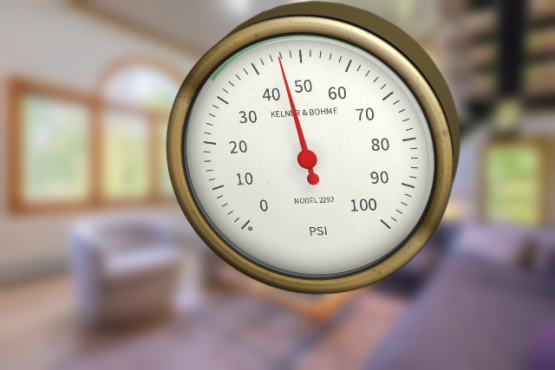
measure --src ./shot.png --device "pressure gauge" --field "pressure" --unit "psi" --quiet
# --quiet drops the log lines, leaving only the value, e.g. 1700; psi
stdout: 46; psi
